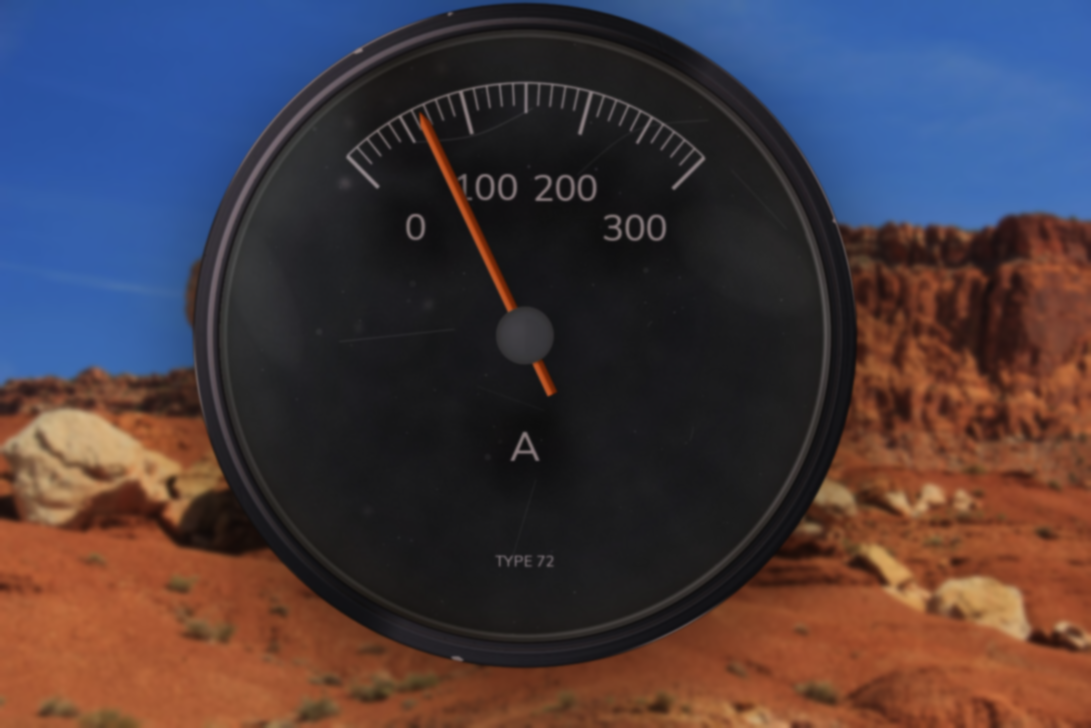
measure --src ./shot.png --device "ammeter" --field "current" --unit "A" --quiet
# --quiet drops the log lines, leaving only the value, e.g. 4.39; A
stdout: 65; A
